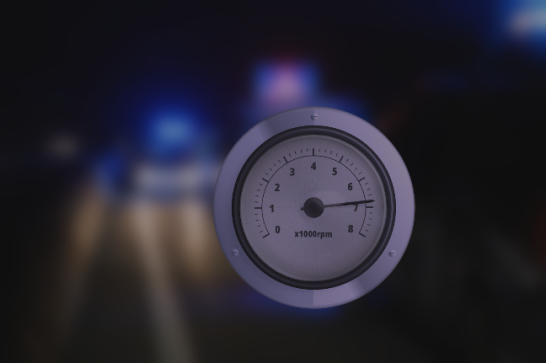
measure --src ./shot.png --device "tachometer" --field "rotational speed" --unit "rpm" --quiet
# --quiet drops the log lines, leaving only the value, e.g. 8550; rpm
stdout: 6800; rpm
